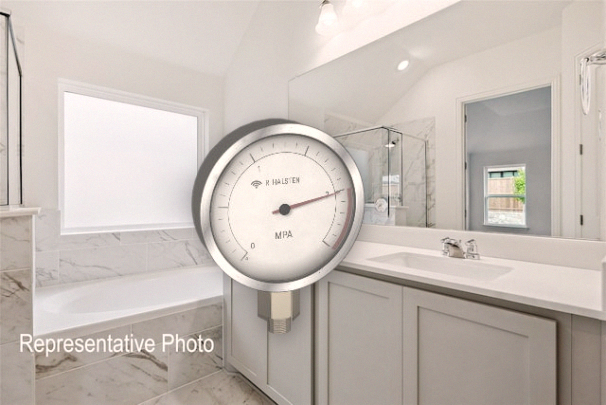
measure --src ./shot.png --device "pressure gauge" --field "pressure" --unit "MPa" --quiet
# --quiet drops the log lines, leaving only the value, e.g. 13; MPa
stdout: 2; MPa
